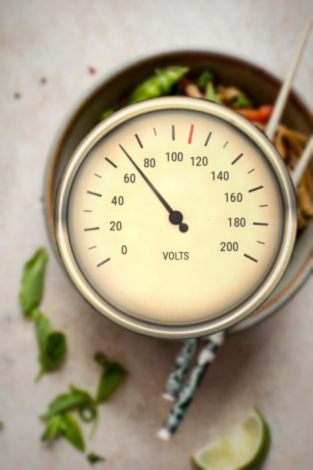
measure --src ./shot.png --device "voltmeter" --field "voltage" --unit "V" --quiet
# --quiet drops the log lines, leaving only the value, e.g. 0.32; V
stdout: 70; V
